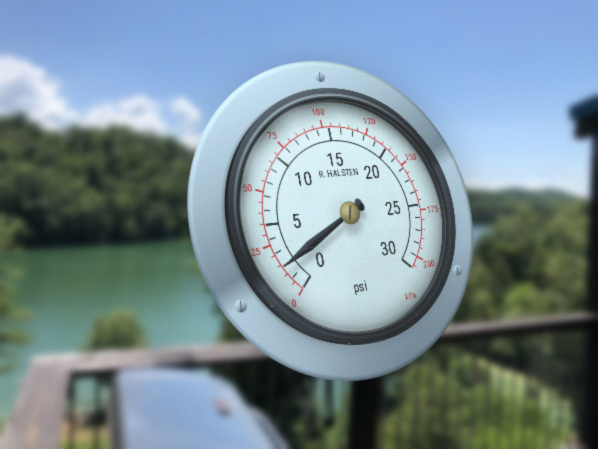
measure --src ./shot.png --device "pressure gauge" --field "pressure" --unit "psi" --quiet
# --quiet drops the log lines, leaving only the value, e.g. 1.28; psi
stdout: 2; psi
